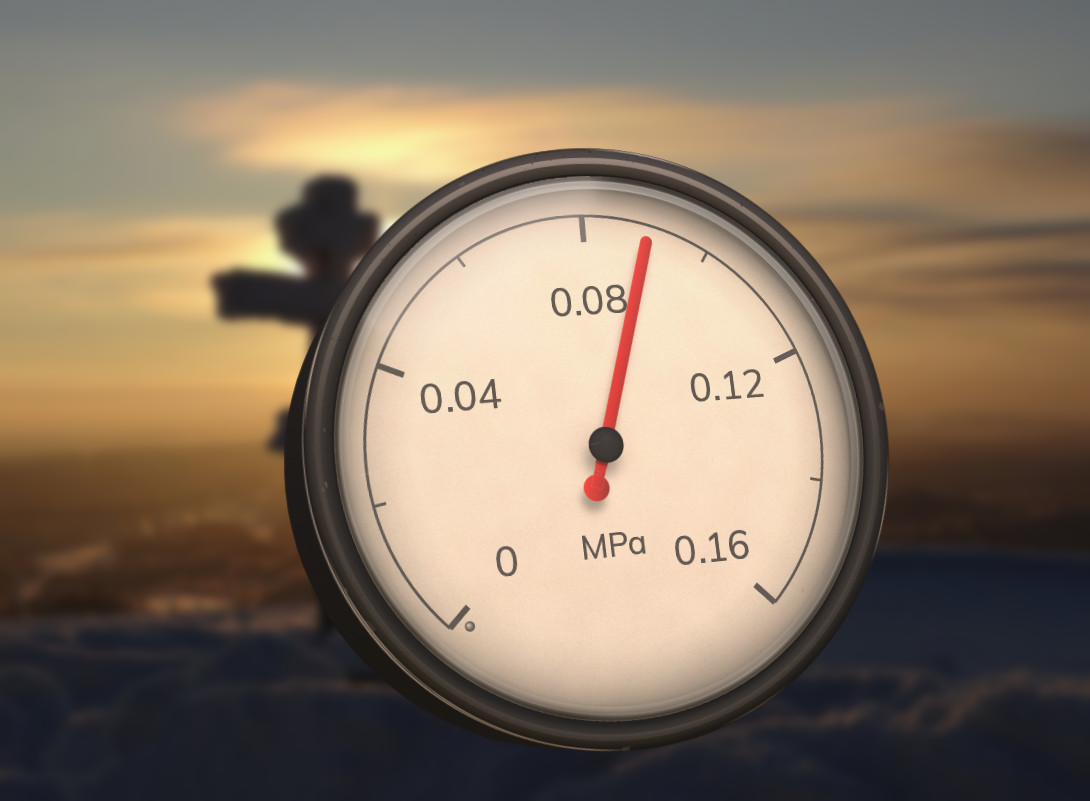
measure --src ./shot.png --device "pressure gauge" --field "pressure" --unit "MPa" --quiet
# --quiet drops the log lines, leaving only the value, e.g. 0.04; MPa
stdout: 0.09; MPa
